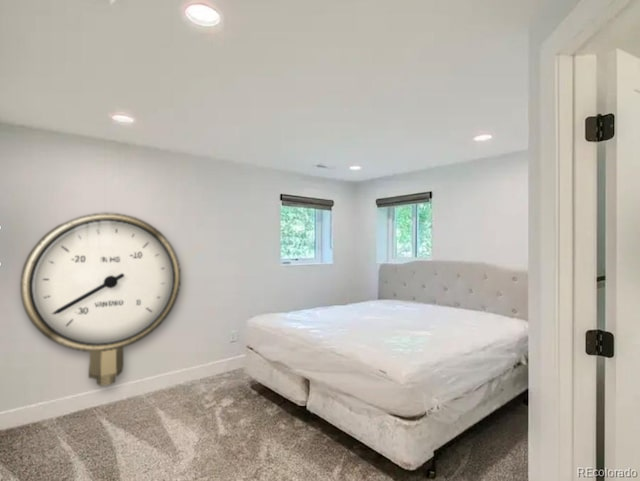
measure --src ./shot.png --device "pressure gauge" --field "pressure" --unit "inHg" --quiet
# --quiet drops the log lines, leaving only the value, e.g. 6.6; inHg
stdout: -28; inHg
